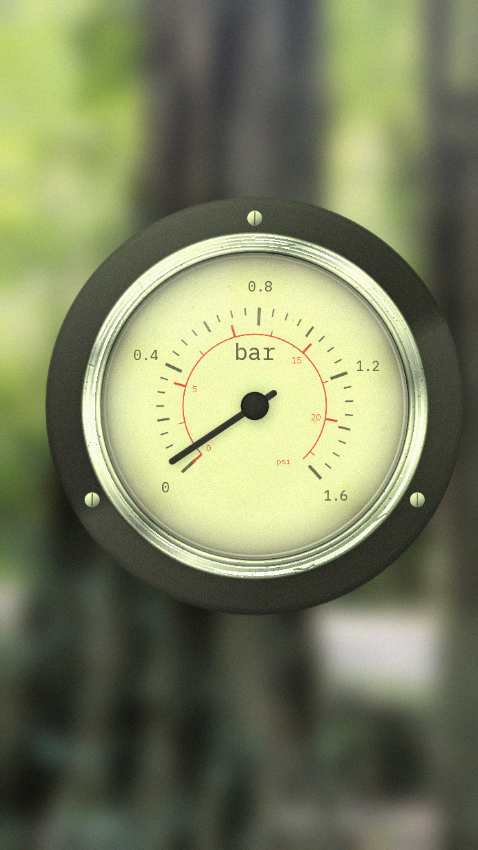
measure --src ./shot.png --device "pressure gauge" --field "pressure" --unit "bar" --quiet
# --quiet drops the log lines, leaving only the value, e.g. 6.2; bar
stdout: 0.05; bar
